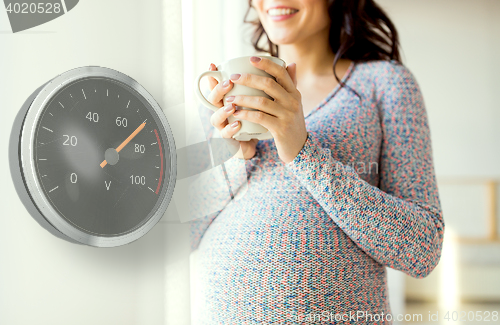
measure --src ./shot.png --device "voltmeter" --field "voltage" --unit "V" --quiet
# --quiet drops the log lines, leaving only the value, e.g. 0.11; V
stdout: 70; V
